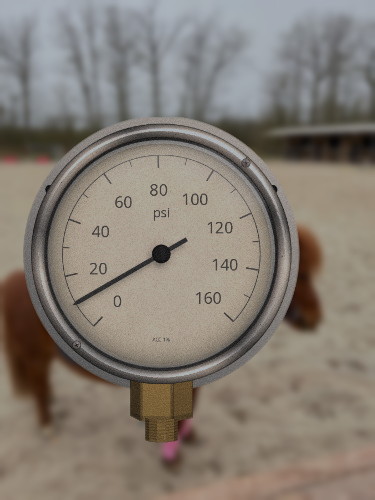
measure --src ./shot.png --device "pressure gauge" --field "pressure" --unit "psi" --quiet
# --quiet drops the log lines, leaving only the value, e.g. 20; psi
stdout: 10; psi
